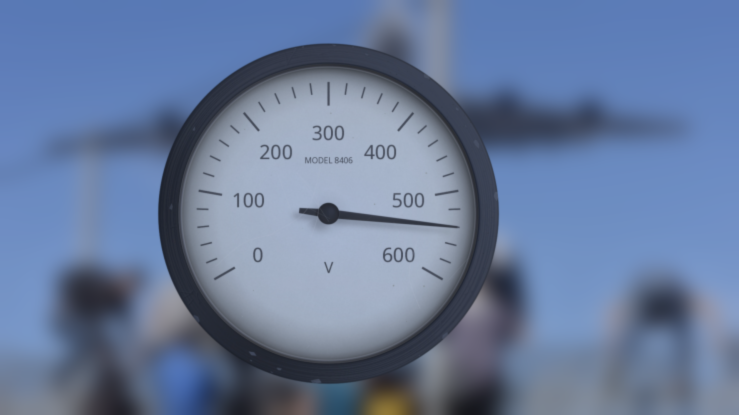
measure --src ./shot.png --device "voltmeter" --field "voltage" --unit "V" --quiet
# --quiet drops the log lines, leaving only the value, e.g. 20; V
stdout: 540; V
